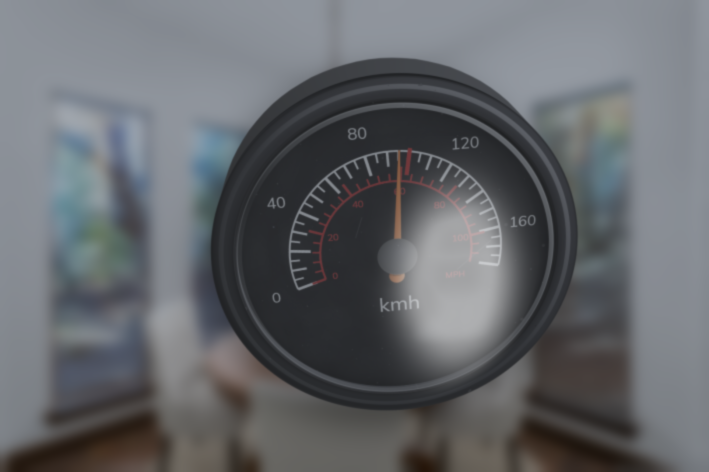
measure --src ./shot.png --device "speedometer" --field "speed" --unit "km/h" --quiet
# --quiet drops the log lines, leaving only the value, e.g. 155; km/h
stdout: 95; km/h
